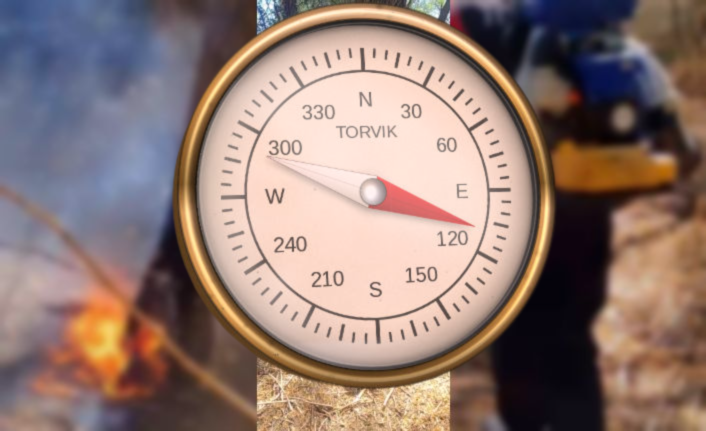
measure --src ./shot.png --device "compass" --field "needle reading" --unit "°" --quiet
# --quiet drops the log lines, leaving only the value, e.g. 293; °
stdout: 110; °
